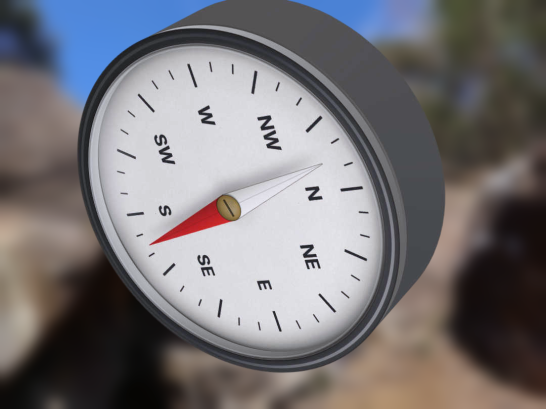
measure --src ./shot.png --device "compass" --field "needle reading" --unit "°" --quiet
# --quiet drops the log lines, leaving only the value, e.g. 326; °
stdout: 165; °
